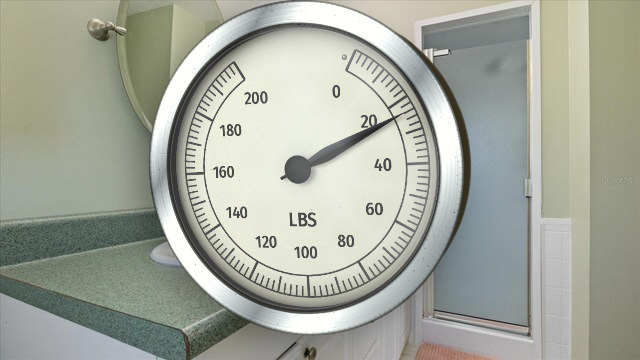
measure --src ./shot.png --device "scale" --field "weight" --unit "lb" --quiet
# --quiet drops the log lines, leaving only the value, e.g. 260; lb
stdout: 24; lb
